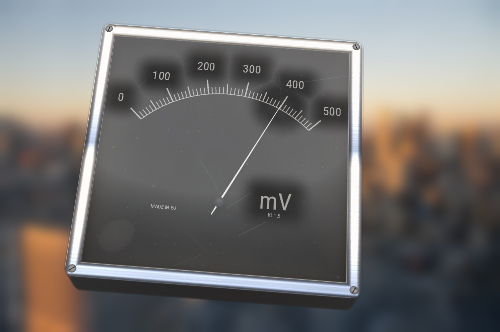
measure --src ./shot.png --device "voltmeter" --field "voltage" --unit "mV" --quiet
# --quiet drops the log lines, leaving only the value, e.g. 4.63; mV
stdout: 400; mV
